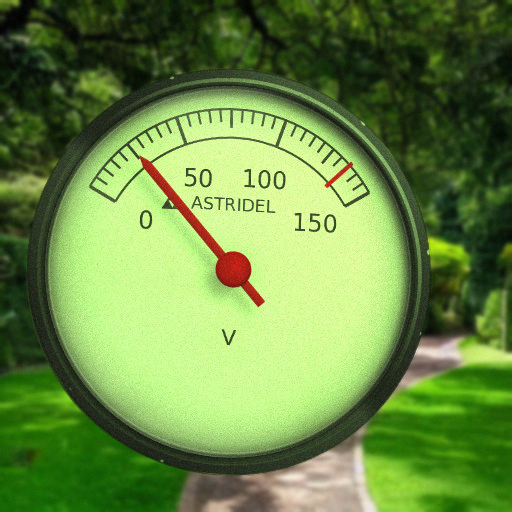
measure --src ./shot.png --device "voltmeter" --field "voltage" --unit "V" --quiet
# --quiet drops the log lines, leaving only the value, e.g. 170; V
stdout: 25; V
